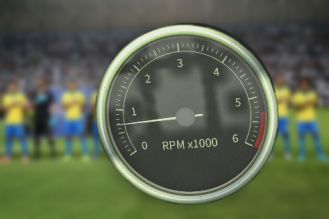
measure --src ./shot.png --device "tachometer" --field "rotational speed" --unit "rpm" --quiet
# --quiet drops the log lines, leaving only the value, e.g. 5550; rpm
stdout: 700; rpm
